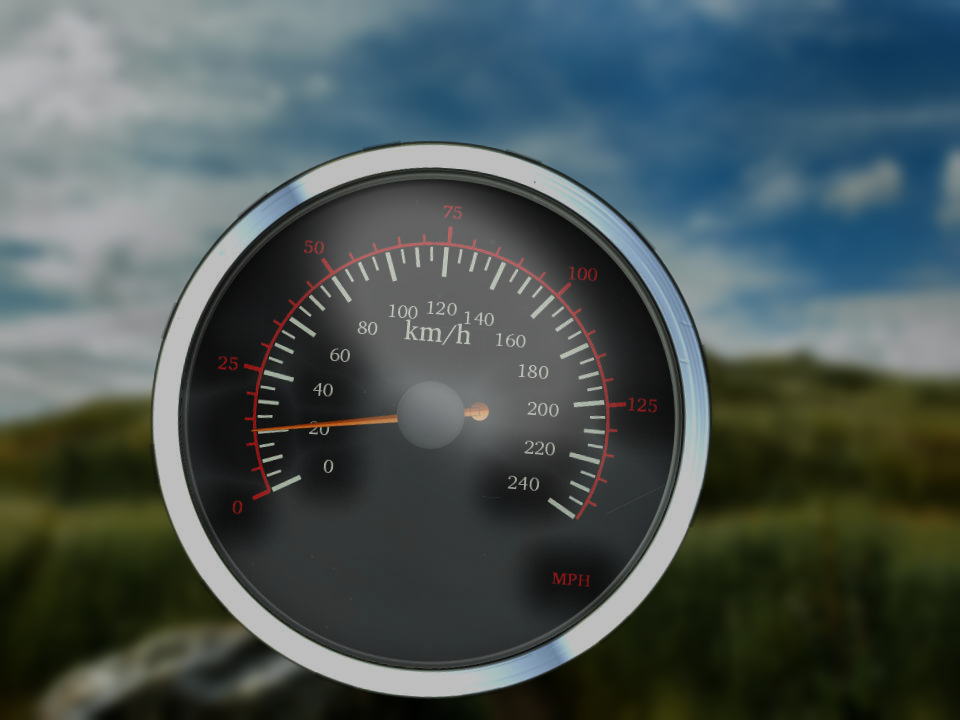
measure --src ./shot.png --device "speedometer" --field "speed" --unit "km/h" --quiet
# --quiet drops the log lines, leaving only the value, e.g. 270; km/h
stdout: 20; km/h
